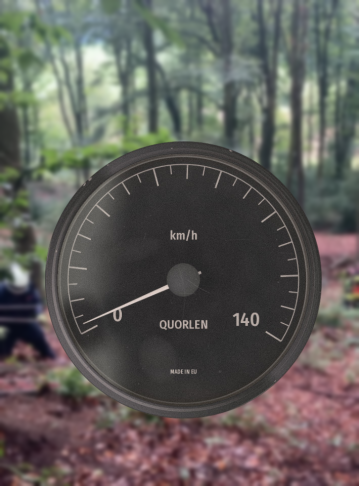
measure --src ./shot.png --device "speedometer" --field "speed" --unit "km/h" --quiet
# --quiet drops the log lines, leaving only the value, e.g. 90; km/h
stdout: 2.5; km/h
